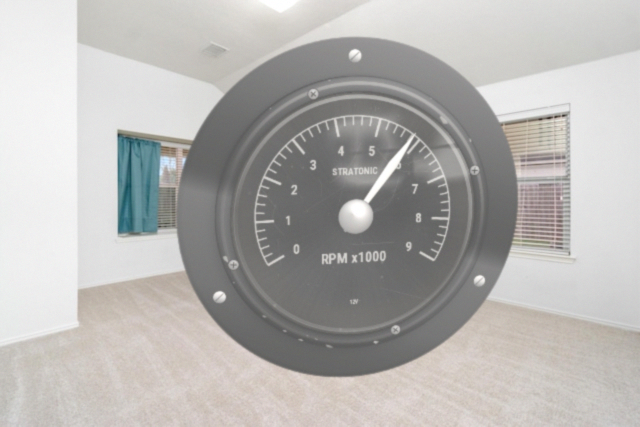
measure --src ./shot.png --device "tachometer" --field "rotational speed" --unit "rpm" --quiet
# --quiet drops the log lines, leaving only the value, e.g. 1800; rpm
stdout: 5800; rpm
